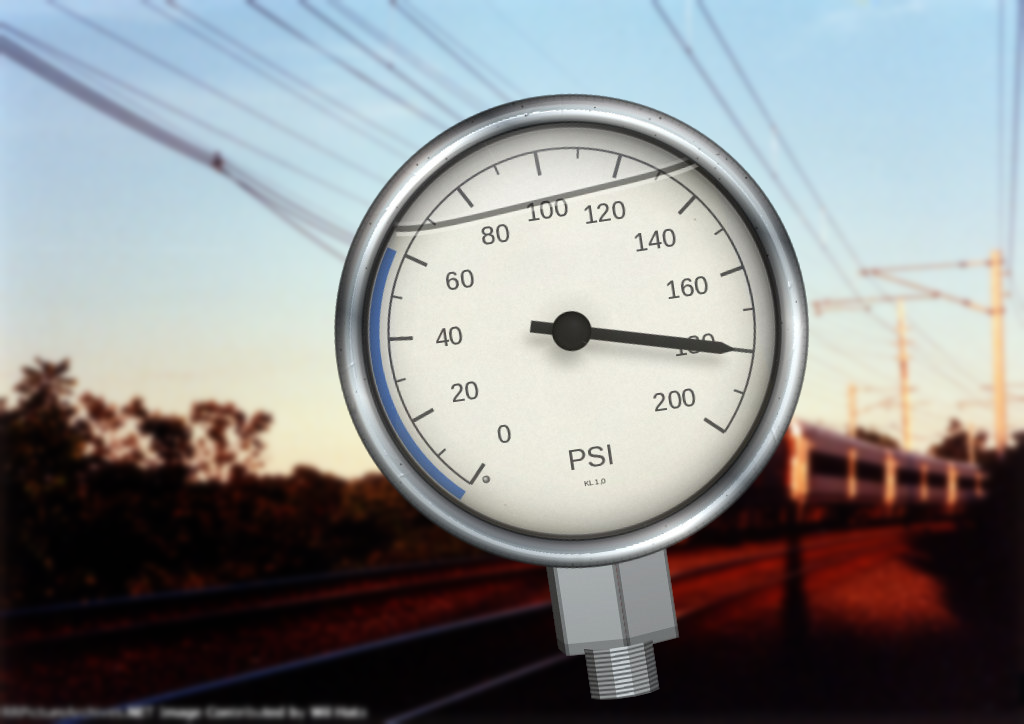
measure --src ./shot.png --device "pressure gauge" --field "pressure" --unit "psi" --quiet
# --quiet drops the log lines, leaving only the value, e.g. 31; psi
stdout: 180; psi
